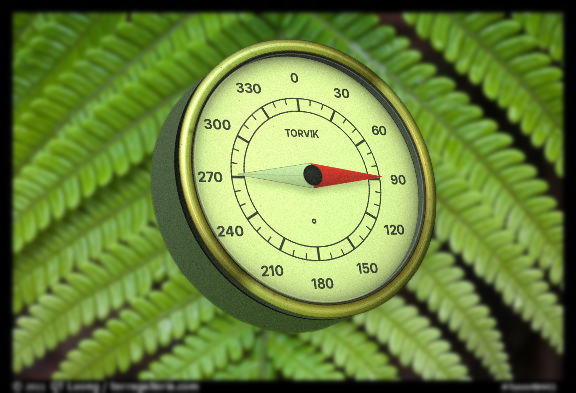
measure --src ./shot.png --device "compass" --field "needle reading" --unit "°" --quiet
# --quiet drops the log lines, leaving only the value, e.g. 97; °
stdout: 90; °
